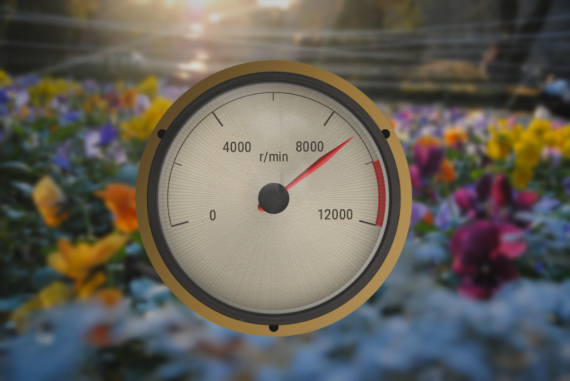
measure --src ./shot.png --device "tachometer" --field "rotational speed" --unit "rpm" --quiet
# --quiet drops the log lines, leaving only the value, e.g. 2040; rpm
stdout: 9000; rpm
